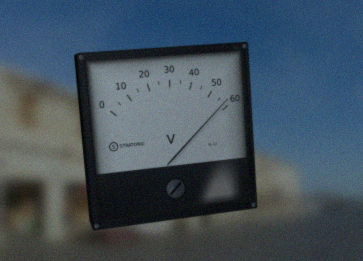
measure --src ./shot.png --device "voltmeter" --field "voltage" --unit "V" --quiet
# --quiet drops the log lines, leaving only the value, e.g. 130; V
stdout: 57.5; V
